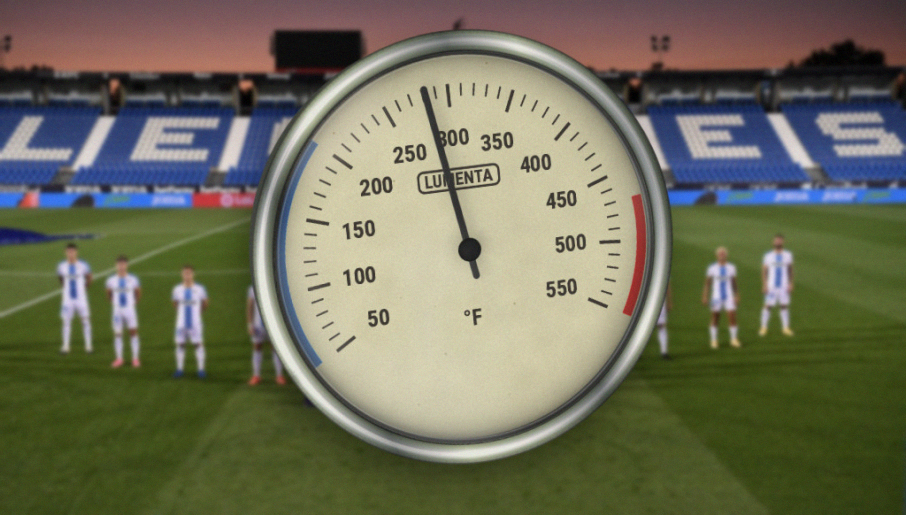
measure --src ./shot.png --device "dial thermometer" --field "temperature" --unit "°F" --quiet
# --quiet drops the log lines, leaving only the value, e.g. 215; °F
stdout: 280; °F
